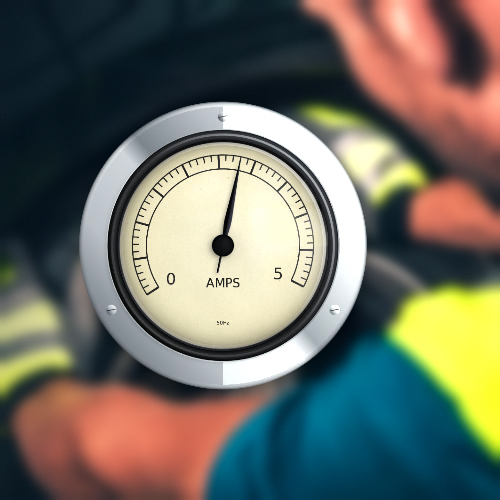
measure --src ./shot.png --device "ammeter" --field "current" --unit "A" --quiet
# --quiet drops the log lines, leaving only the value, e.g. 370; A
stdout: 2.8; A
